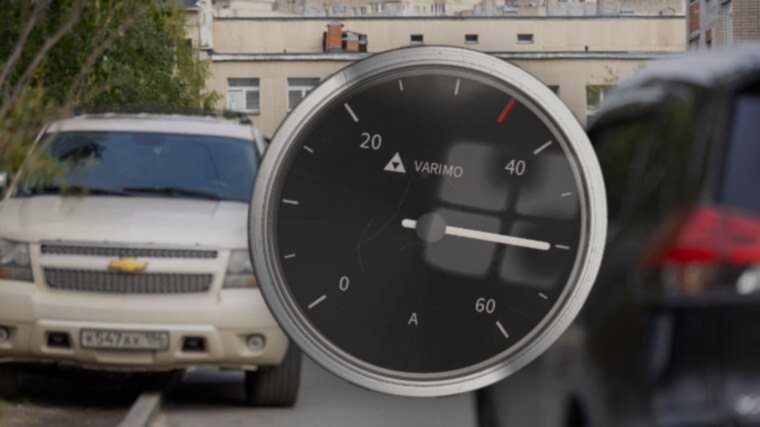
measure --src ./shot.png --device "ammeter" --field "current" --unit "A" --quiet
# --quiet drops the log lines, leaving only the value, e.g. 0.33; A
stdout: 50; A
